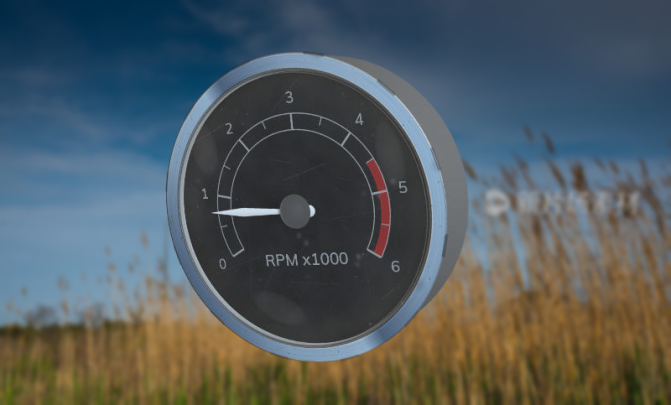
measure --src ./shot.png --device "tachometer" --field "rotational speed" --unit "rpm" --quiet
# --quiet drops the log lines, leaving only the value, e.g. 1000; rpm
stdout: 750; rpm
